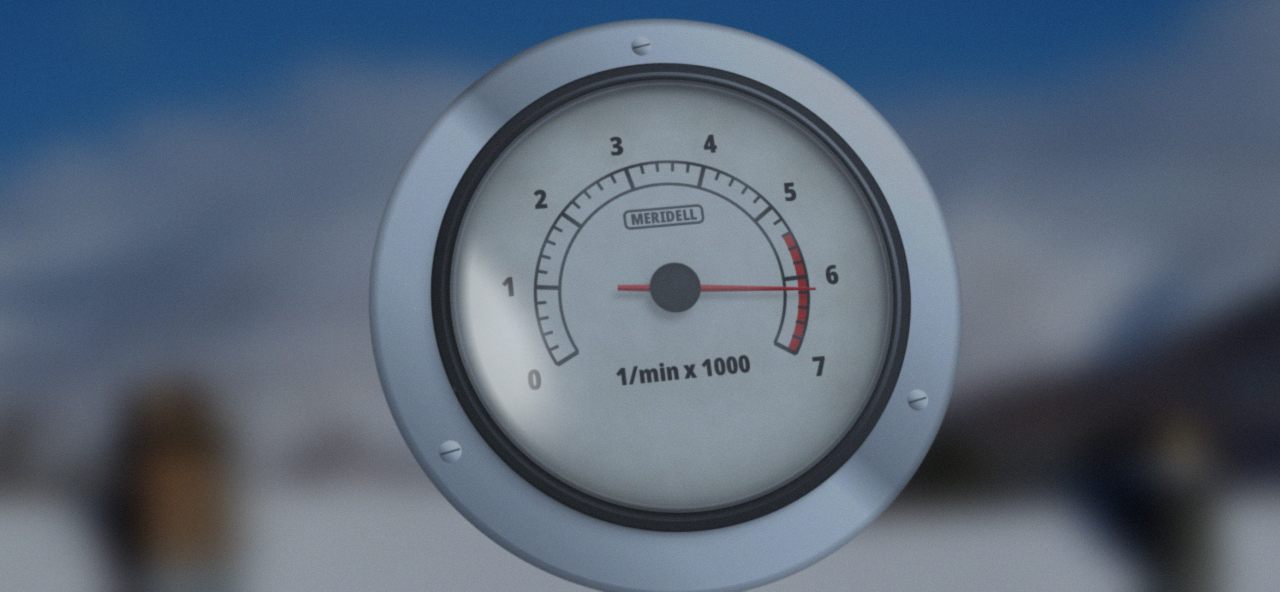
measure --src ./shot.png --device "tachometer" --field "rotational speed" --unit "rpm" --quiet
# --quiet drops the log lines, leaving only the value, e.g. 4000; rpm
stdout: 6200; rpm
